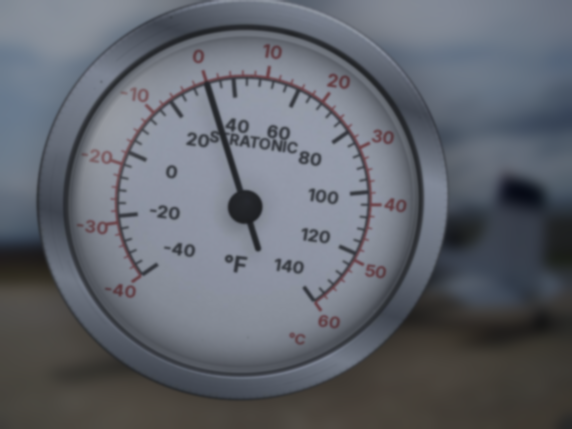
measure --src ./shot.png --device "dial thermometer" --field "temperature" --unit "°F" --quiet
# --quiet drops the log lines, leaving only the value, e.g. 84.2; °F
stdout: 32; °F
